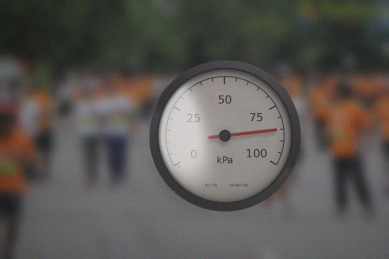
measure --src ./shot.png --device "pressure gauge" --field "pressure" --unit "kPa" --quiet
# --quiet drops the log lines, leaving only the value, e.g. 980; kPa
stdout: 85; kPa
